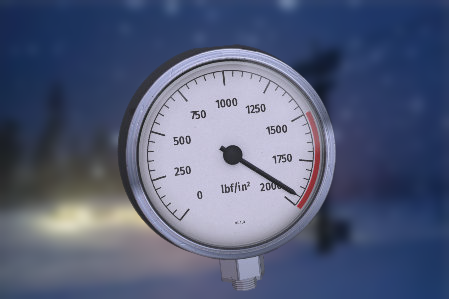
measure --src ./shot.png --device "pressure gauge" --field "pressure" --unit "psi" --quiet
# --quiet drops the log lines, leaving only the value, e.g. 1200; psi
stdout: 1950; psi
